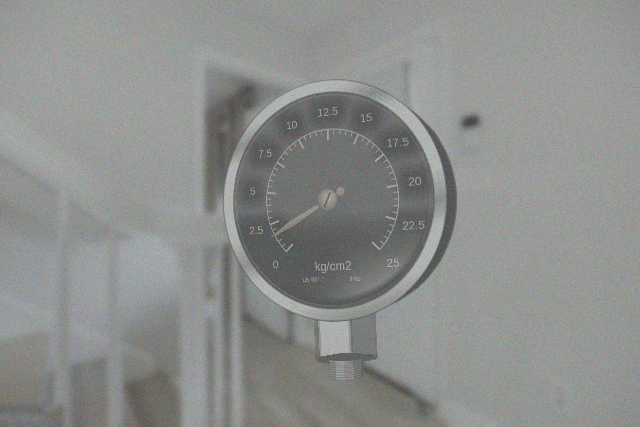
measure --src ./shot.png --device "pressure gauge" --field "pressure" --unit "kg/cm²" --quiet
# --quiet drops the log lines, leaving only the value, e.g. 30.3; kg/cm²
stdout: 1.5; kg/cm²
